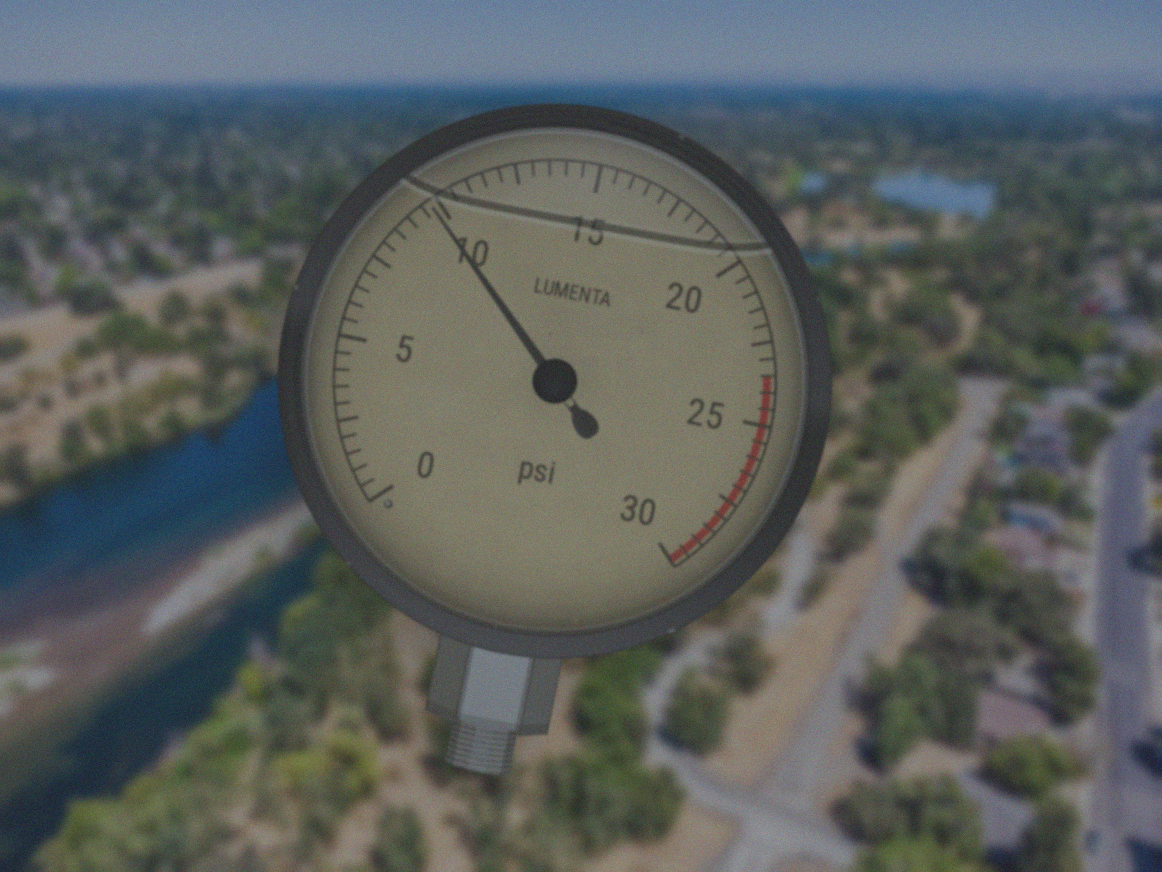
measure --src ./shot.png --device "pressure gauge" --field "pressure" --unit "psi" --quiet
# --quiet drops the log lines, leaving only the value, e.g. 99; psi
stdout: 9.75; psi
